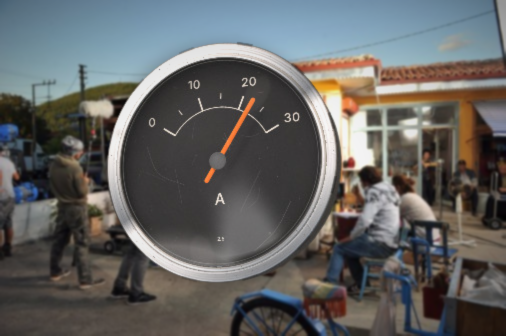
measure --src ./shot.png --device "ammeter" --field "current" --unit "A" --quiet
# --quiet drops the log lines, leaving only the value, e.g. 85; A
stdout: 22.5; A
